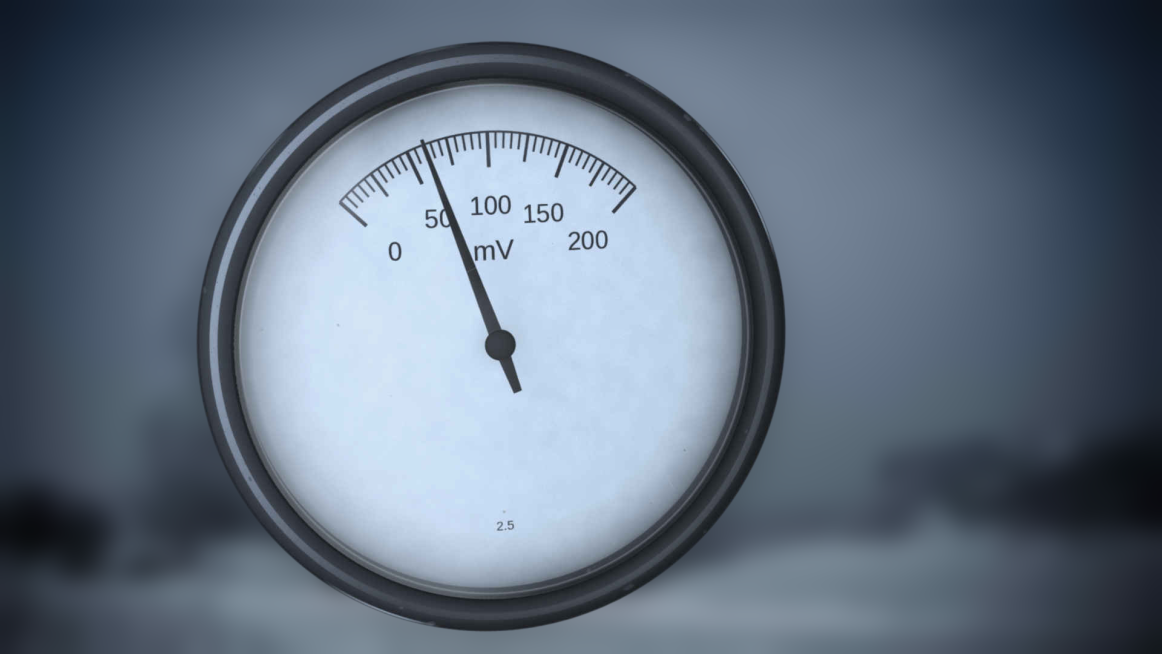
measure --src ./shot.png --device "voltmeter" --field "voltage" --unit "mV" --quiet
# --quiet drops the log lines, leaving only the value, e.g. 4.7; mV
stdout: 60; mV
